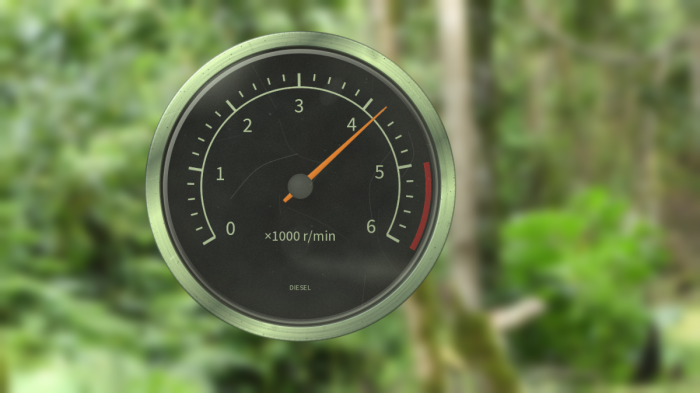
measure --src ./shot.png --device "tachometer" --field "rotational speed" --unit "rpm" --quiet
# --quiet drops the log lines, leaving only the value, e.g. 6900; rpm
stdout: 4200; rpm
